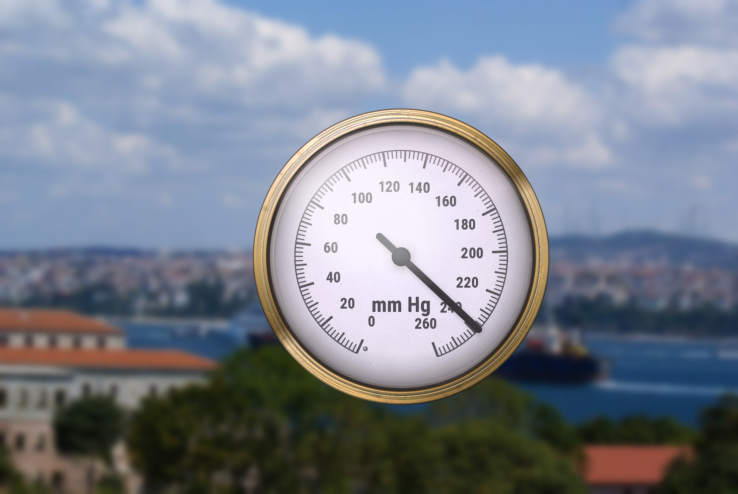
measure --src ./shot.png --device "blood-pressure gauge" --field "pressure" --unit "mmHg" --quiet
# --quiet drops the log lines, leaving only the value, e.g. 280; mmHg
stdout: 238; mmHg
